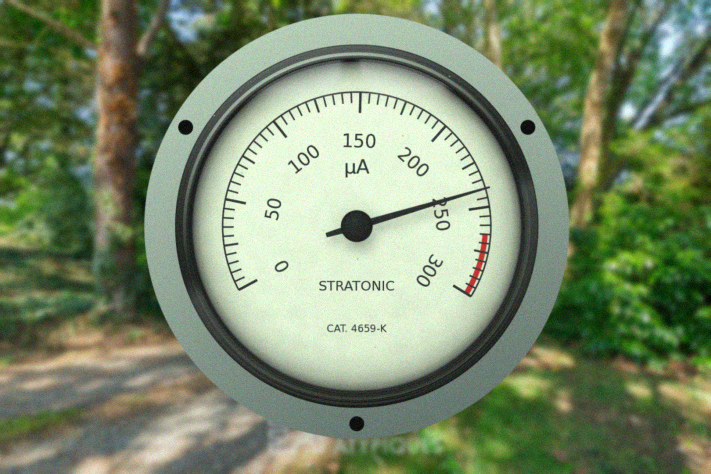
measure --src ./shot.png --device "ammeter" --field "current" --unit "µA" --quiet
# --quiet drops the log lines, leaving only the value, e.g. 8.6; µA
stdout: 240; µA
